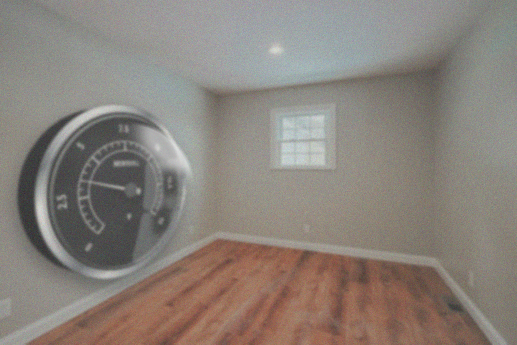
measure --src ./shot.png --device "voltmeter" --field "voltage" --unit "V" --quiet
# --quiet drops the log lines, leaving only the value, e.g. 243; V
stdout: 3.5; V
